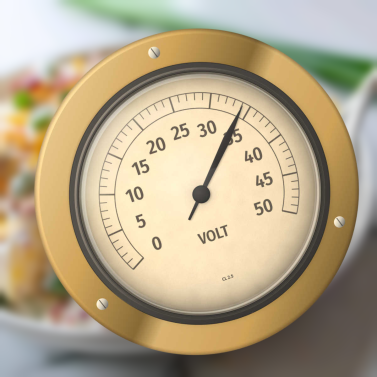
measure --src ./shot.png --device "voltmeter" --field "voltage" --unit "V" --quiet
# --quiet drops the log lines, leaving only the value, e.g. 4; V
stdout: 34; V
